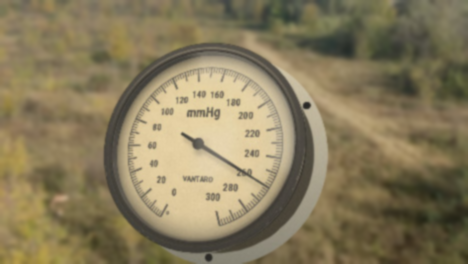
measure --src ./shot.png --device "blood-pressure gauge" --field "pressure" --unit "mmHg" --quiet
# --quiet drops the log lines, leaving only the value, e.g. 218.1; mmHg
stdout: 260; mmHg
